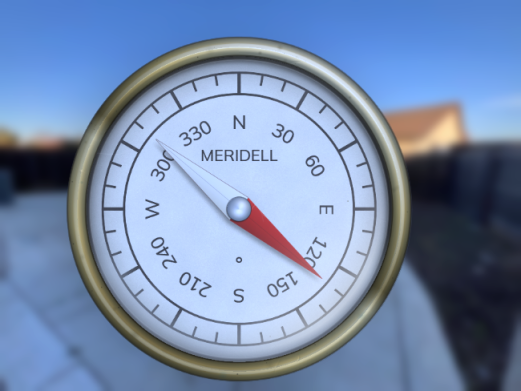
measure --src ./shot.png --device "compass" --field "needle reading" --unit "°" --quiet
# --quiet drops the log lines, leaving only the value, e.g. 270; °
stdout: 130; °
